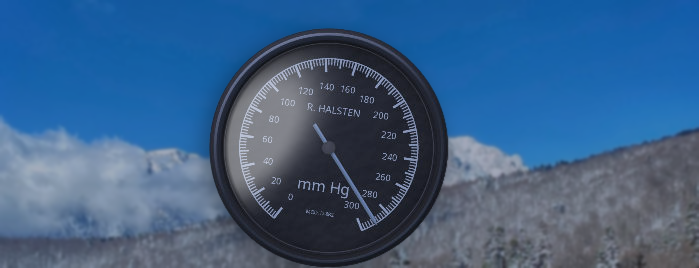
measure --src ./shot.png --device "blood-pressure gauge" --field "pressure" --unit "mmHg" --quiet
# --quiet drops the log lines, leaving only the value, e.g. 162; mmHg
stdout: 290; mmHg
